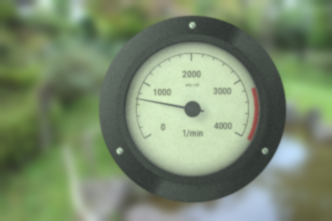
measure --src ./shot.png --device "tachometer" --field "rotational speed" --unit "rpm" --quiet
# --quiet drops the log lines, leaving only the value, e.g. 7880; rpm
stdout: 700; rpm
